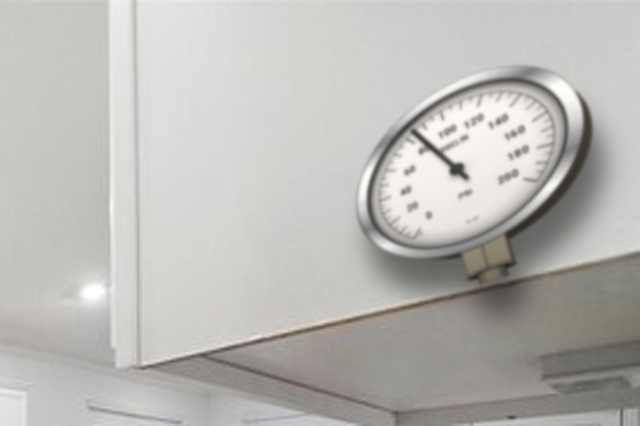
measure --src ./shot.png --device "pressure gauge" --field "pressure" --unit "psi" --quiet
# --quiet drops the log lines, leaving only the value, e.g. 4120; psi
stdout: 85; psi
